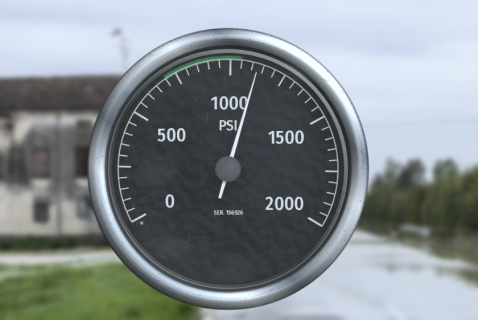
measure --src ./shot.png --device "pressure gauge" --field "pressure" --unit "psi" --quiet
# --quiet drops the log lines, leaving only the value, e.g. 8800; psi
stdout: 1125; psi
